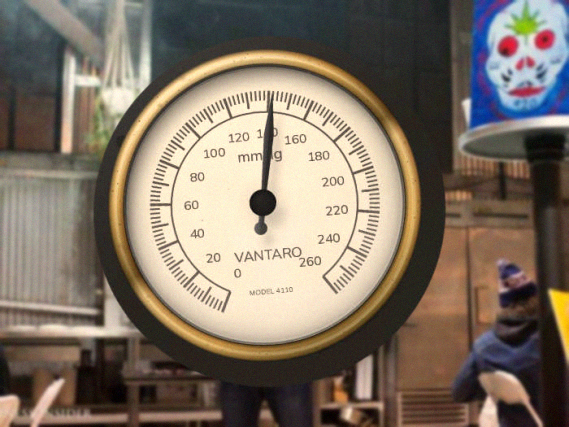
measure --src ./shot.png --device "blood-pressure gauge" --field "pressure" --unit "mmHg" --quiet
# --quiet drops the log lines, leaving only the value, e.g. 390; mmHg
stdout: 142; mmHg
